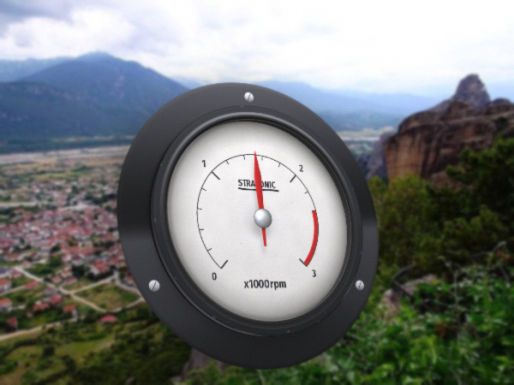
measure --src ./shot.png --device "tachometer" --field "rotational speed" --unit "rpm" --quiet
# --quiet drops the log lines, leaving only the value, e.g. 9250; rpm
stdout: 1500; rpm
